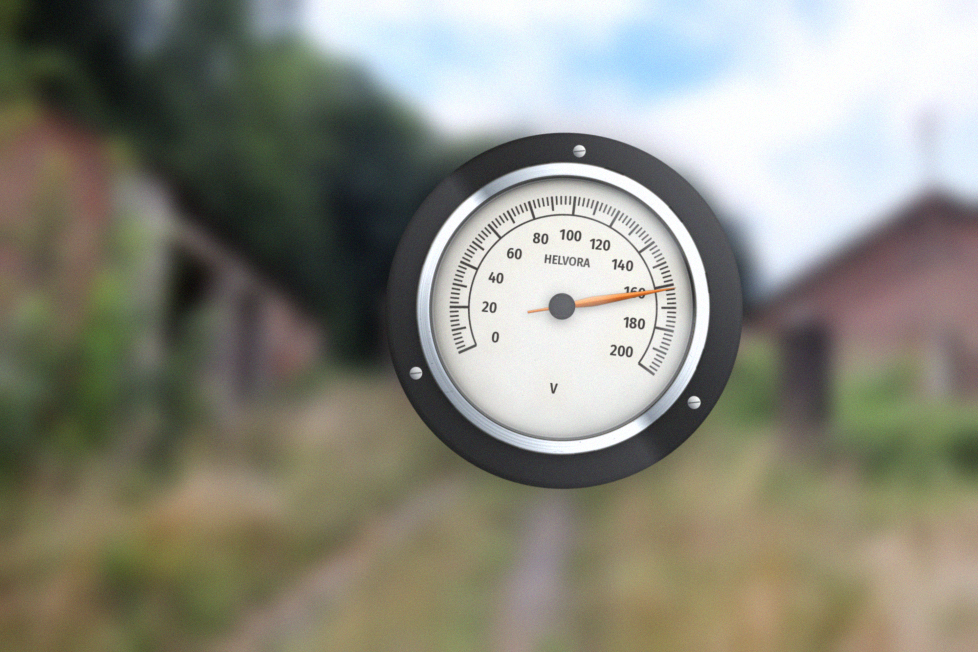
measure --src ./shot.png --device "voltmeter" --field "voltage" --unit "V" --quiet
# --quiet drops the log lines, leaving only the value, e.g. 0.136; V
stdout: 162; V
